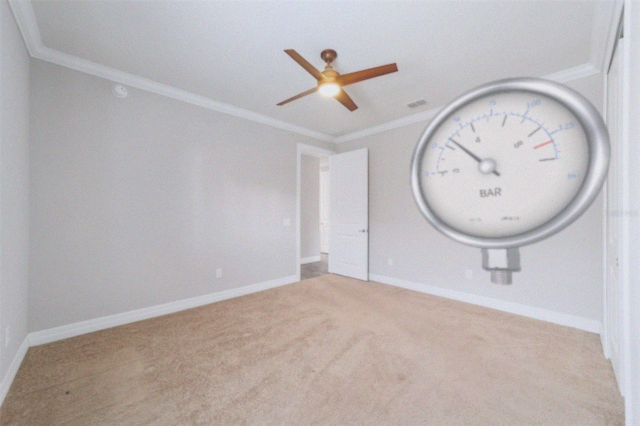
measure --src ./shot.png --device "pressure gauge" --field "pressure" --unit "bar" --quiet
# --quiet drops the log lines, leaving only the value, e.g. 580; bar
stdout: 2.5; bar
